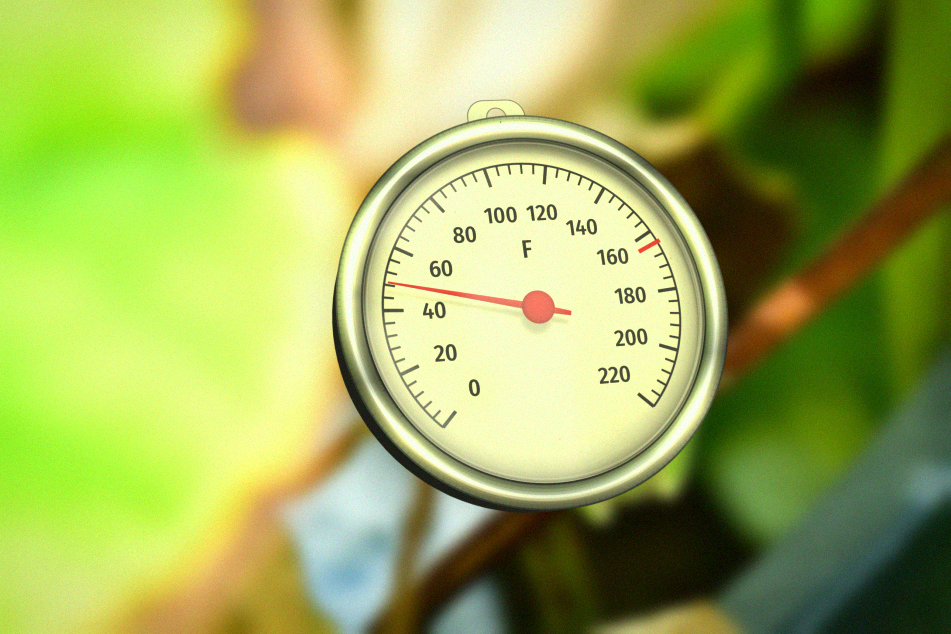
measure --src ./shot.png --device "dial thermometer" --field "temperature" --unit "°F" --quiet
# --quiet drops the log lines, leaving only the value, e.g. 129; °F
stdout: 48; °F
